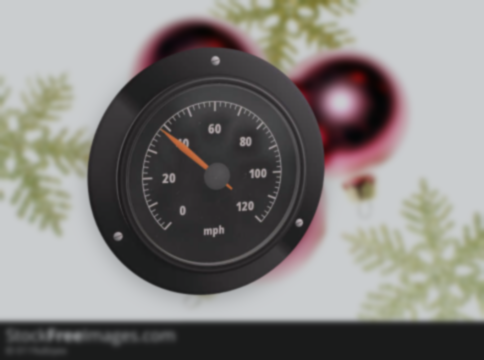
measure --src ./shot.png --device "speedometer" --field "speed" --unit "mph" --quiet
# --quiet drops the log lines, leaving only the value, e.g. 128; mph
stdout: 38; mph
